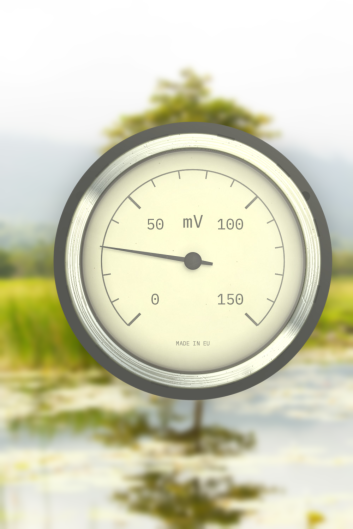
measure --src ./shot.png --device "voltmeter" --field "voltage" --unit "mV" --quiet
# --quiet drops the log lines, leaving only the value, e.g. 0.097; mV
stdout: 30; mV
